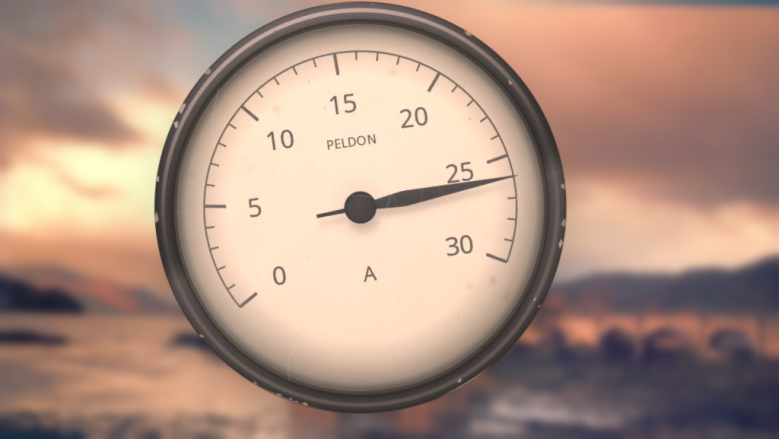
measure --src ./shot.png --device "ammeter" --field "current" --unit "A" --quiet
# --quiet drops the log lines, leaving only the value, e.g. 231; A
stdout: 26; A
